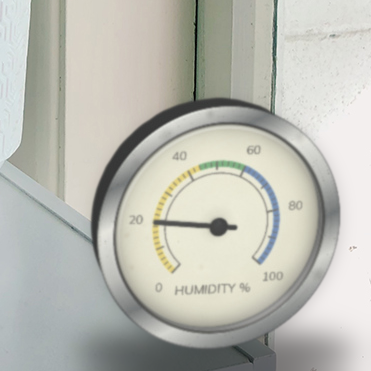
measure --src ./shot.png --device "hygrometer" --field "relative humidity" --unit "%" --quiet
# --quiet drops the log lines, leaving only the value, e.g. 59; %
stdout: 20; %
